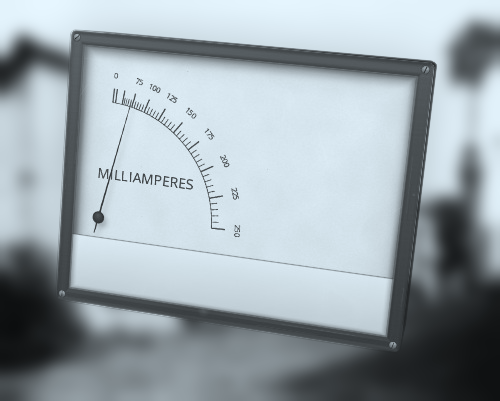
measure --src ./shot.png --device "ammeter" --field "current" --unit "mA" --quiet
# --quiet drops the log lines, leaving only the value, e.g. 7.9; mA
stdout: 75; mA
